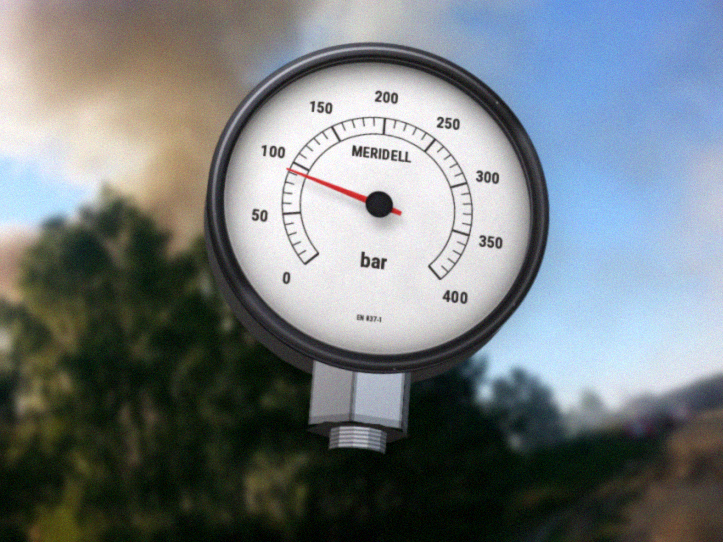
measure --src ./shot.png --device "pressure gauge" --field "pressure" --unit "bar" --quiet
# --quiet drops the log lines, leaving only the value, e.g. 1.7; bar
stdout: 90; bar
